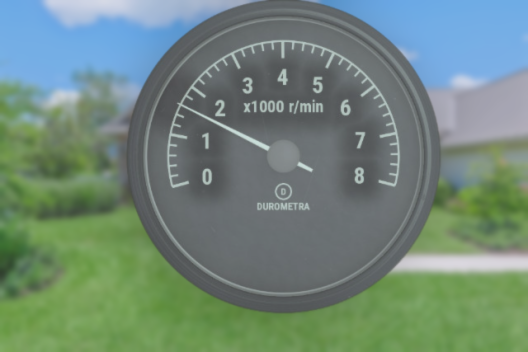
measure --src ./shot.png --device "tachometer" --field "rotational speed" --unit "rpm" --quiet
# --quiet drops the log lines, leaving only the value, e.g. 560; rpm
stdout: 1600; rpm
